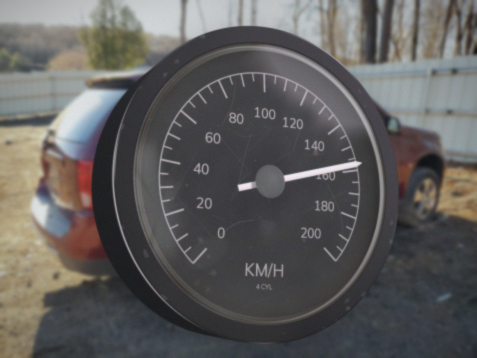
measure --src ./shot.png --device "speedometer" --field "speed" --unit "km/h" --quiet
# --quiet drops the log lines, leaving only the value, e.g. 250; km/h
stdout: 157.5; km/h
